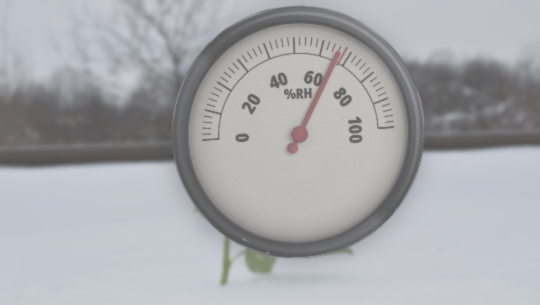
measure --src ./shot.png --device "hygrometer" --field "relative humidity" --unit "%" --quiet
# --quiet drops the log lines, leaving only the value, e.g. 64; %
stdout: 66; %
